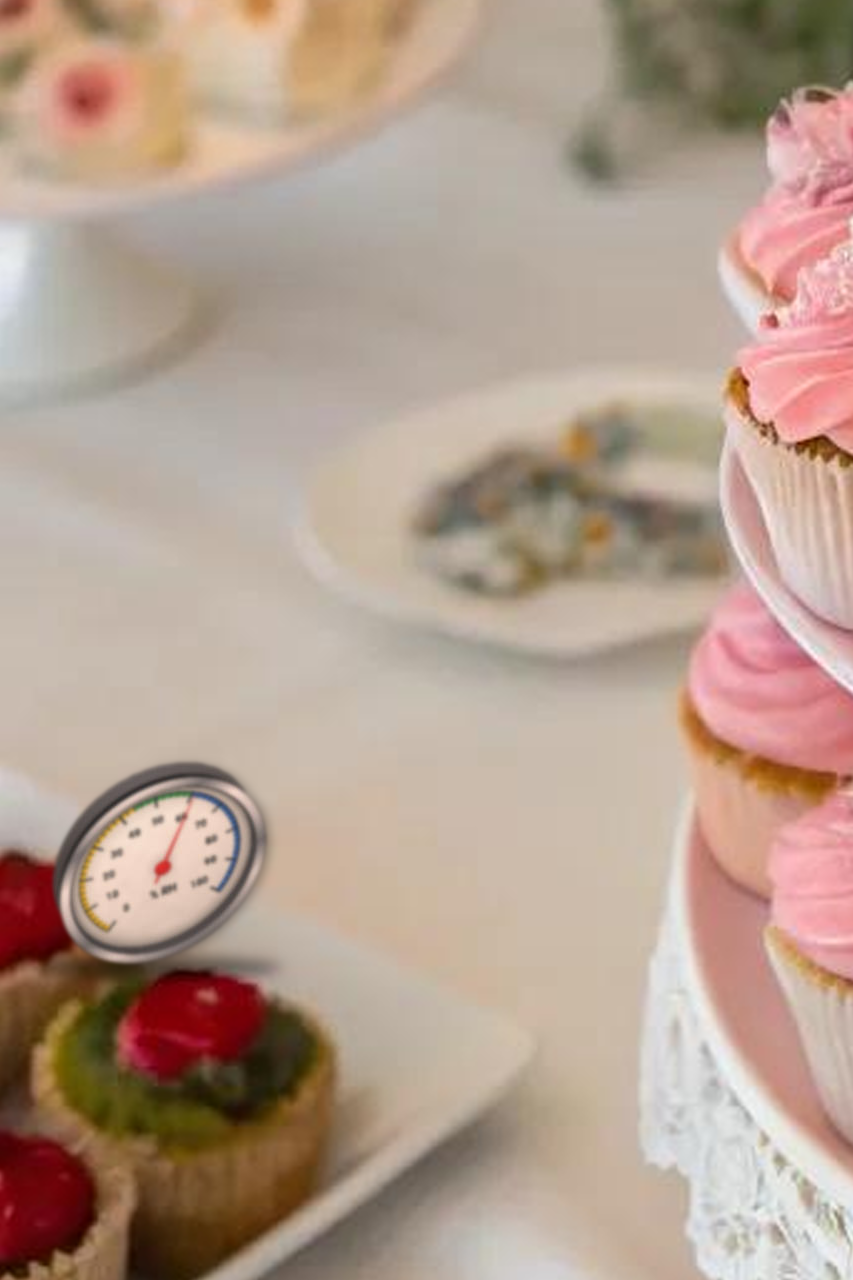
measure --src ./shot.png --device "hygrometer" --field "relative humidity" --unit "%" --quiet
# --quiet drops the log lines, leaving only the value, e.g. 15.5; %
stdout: 60; %
